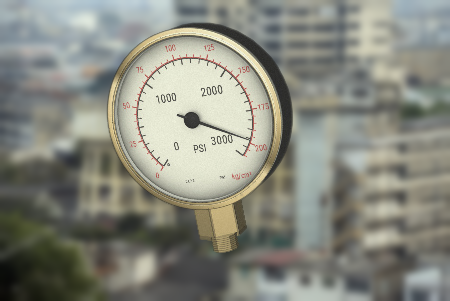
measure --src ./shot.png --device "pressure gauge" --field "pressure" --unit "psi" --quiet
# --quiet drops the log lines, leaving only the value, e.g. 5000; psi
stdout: 2800; psi
